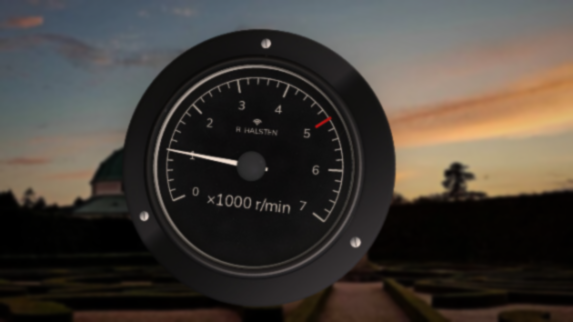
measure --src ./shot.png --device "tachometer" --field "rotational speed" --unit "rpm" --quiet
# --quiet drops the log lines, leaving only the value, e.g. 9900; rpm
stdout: 1000; rpm
